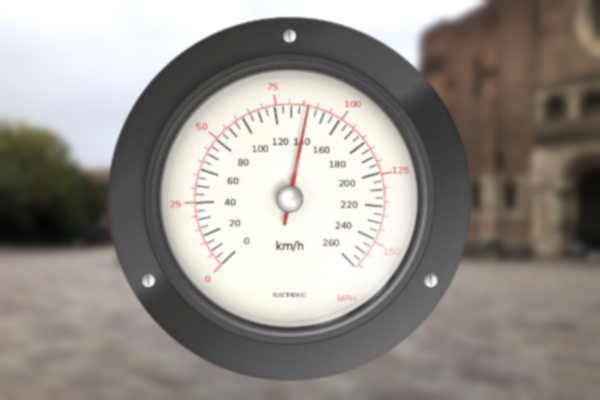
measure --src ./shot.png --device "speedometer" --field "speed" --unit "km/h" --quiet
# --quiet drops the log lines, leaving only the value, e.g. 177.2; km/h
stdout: 140; km/h
